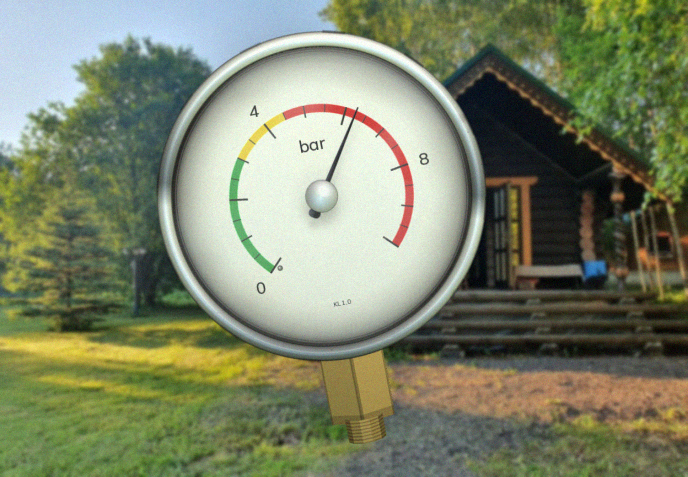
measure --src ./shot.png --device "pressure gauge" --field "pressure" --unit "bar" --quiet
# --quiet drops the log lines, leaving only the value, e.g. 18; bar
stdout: 6.25; bar
